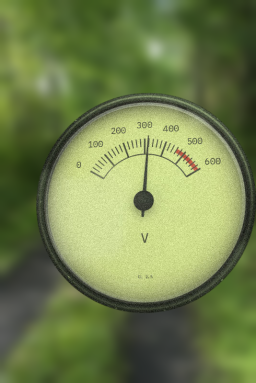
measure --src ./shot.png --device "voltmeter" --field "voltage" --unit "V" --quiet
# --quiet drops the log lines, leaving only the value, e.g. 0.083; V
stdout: 320; V
